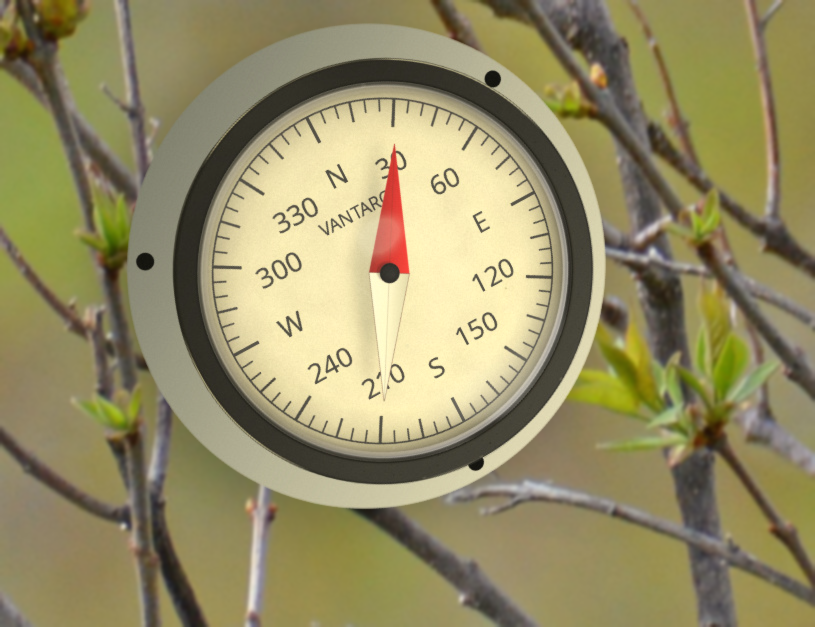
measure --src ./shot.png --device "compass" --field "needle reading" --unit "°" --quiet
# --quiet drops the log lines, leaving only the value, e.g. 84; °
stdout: 30; °
